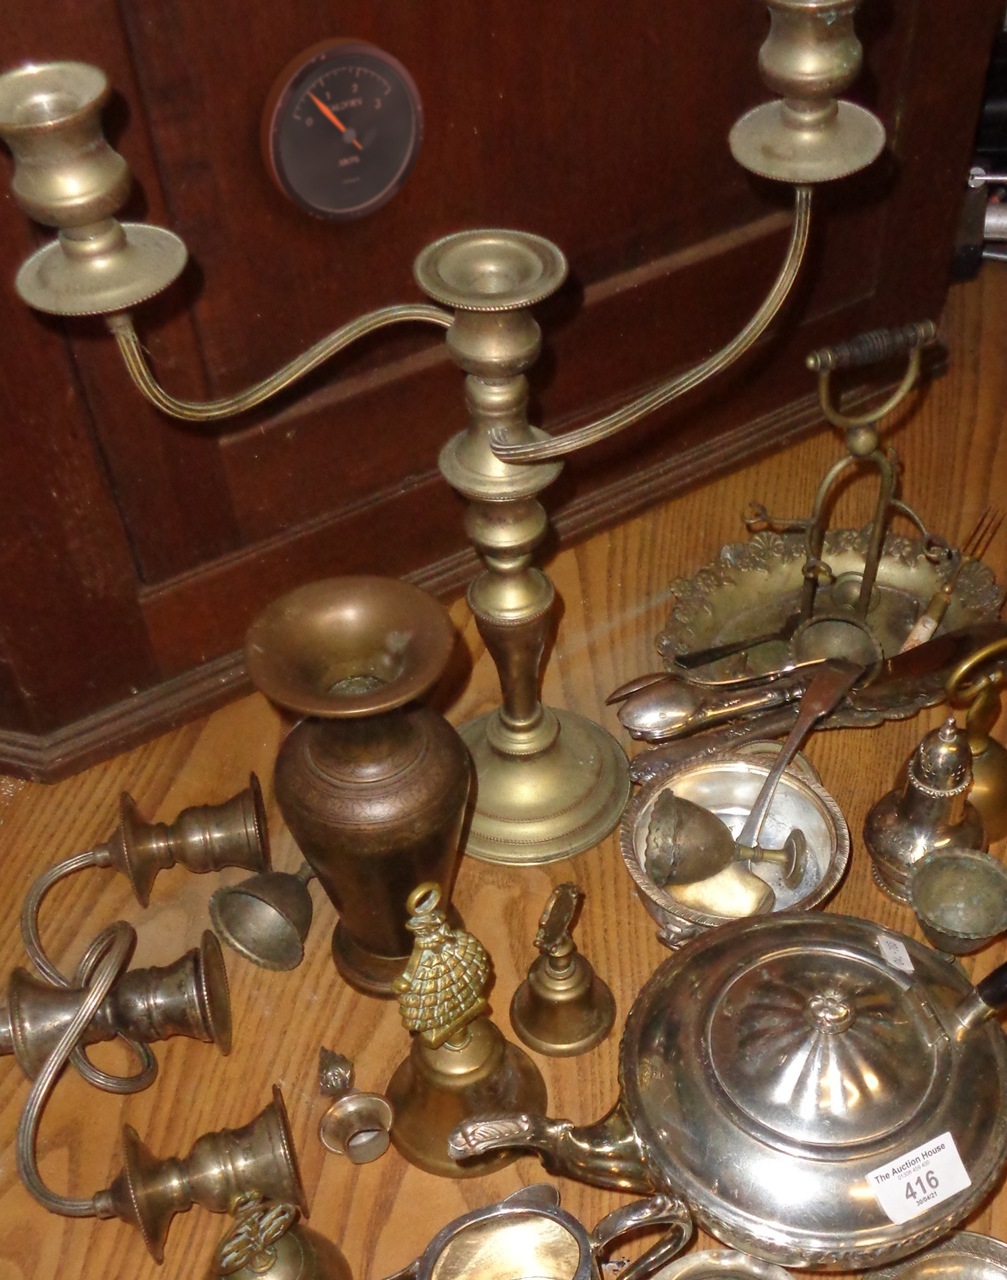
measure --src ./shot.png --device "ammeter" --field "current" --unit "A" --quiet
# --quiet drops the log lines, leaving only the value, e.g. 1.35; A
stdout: 0.6; A
